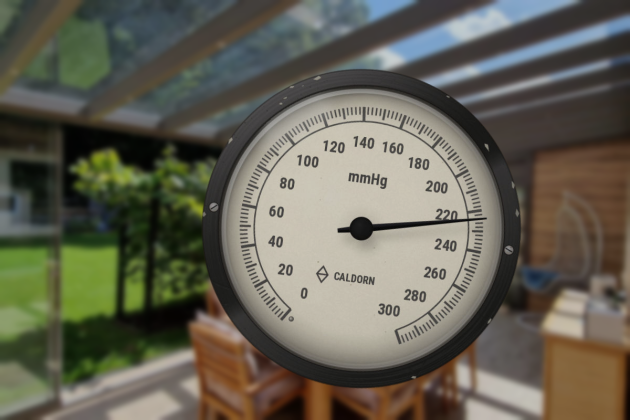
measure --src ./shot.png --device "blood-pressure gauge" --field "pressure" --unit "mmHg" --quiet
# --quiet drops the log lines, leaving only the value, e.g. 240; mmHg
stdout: 224; mmHg
